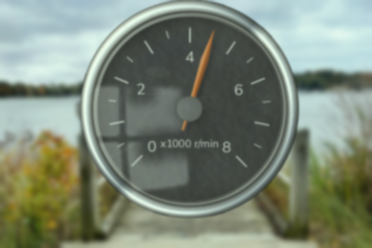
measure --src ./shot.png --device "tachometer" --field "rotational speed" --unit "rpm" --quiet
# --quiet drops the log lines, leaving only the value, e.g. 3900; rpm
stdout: 4500; rpm
